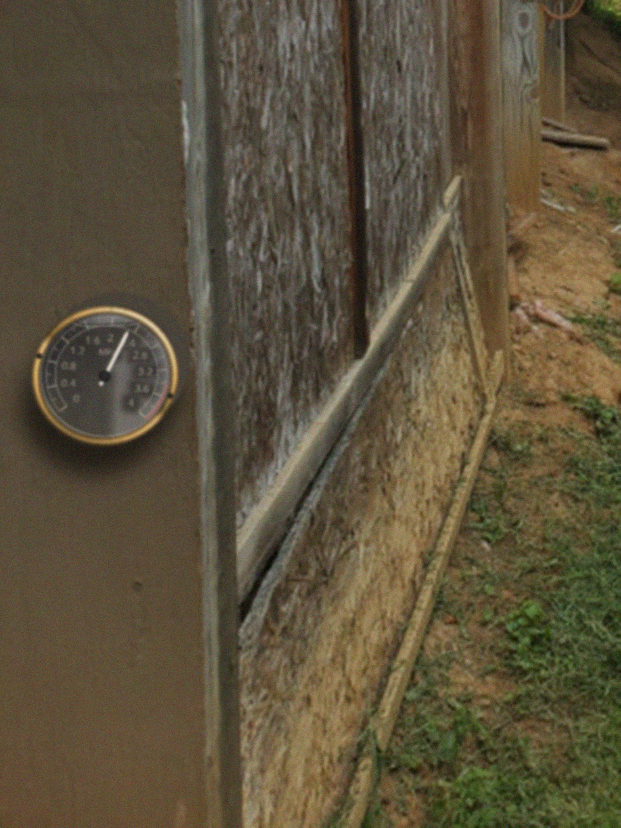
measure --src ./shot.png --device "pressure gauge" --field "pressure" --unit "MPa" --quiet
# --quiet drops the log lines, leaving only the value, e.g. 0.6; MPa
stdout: 2.3; MPa
